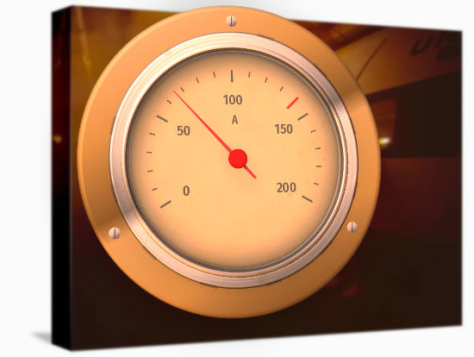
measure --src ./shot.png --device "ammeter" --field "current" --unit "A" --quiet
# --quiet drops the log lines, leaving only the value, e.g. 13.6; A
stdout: 65; A
